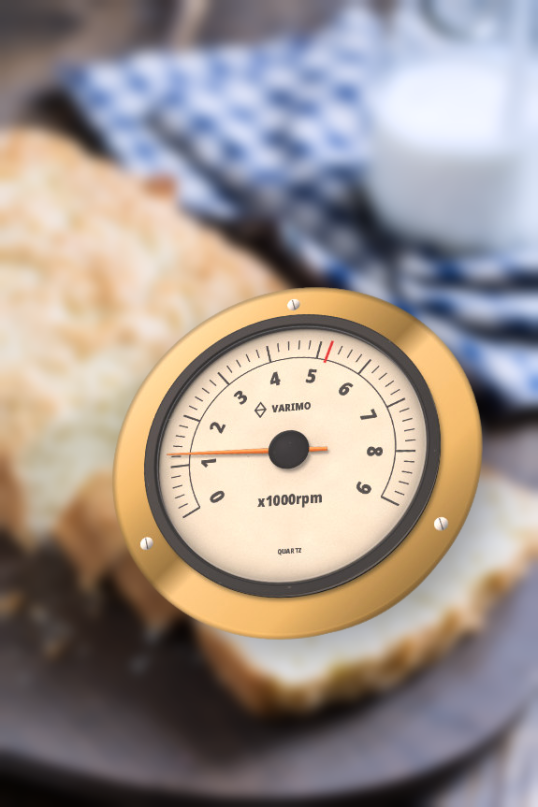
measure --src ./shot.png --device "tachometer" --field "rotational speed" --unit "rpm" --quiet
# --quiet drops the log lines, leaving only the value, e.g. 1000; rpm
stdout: 1200; rpm
